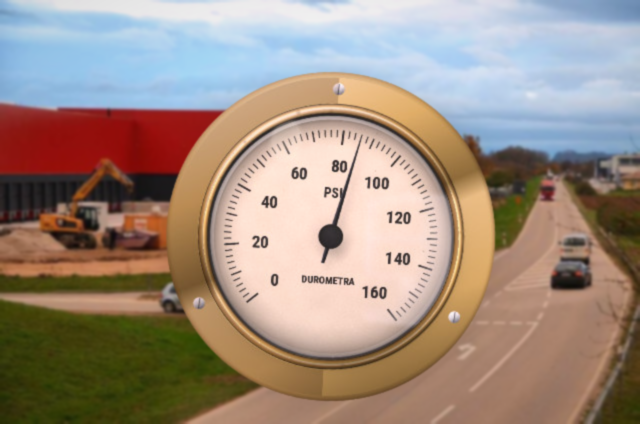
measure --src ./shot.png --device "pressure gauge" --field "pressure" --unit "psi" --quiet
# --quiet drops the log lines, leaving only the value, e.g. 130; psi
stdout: 86; psi
